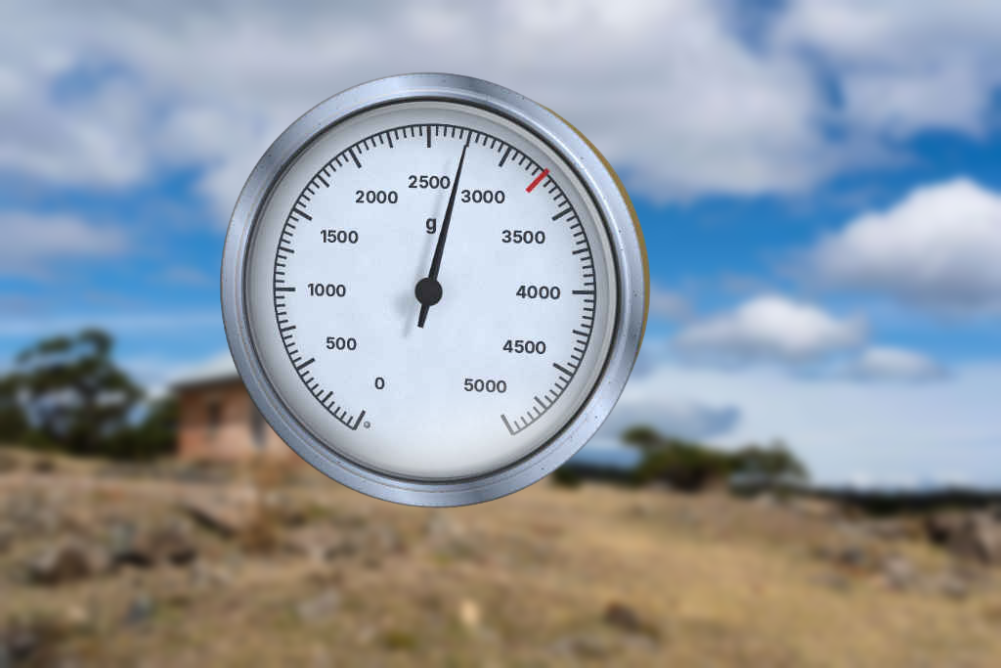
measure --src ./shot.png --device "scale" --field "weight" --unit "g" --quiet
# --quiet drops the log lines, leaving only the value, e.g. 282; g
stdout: 2750; g
